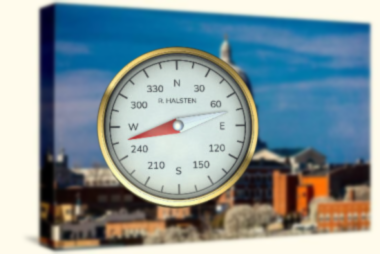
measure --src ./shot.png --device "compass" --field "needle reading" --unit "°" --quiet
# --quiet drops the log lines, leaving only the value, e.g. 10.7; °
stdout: 255; °
